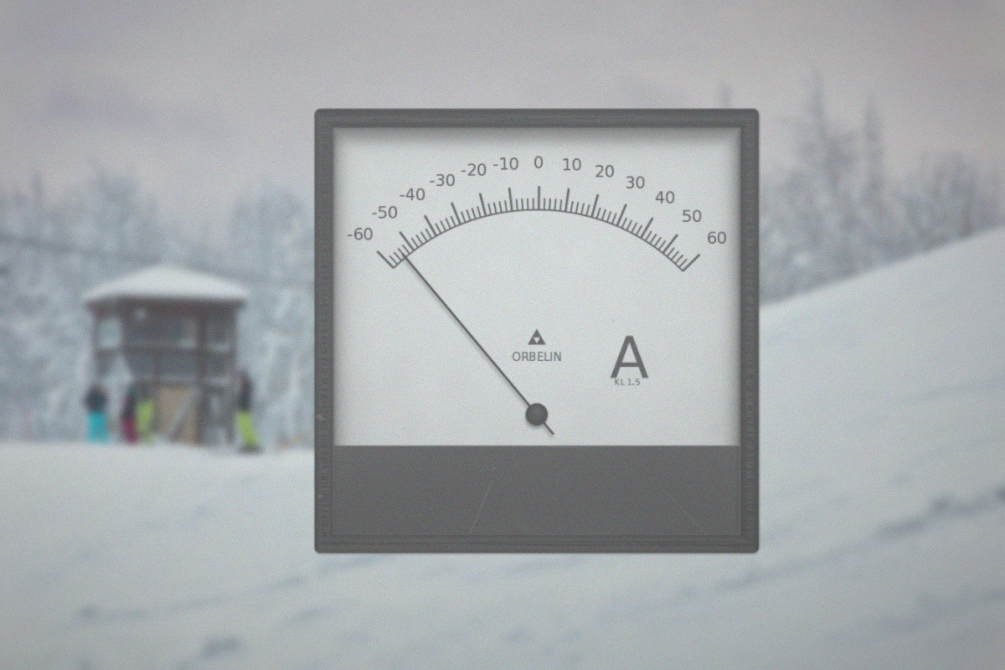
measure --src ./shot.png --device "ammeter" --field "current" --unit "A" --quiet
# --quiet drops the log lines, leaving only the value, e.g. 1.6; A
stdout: -54; A
